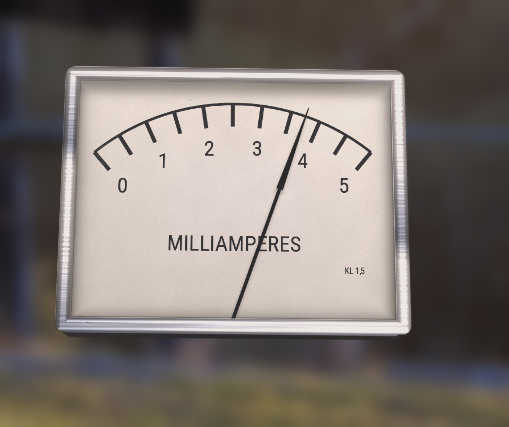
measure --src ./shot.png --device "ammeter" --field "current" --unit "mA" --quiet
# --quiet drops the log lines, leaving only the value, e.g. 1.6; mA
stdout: 3.75; mA
